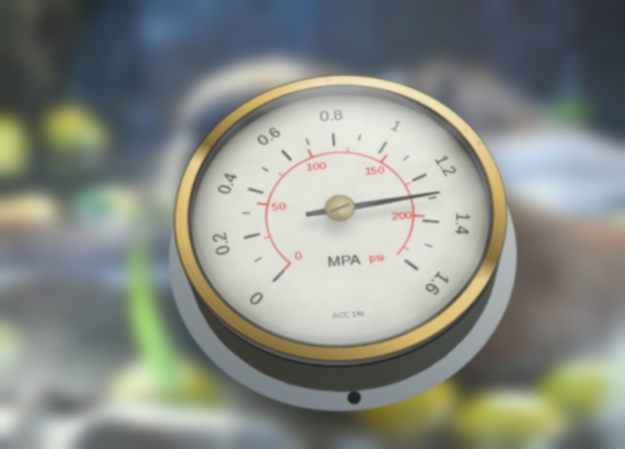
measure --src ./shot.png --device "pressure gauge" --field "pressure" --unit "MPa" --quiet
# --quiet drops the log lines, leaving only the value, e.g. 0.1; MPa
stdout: 1.3; MPa
